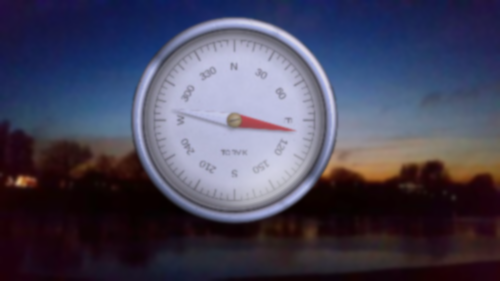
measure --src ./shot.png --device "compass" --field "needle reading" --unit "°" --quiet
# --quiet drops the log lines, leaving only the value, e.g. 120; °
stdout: 100; °
